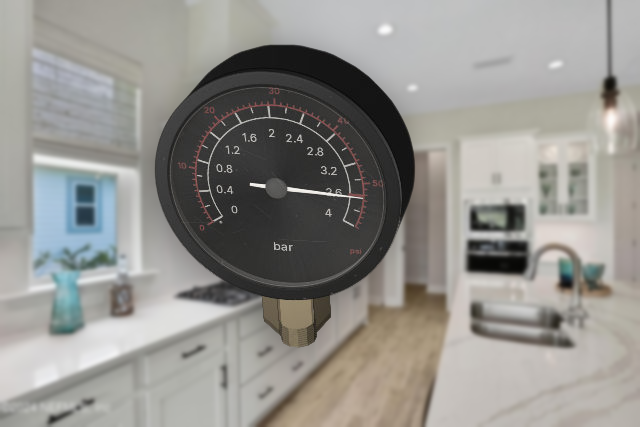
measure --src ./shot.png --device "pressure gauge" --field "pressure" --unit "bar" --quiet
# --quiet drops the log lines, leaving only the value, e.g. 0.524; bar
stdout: 3.6; bar
